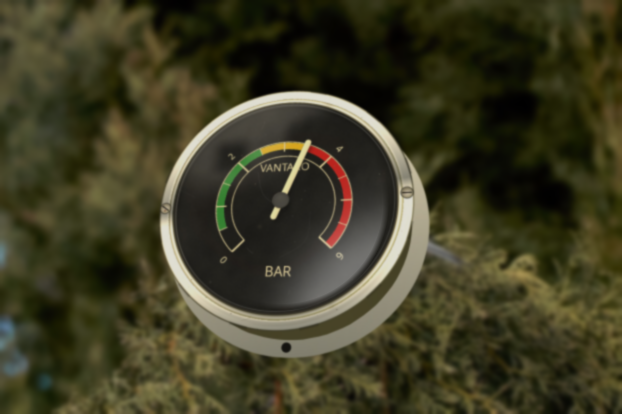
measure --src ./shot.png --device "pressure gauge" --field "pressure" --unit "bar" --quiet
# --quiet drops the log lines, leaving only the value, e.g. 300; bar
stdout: 3.5; bar
